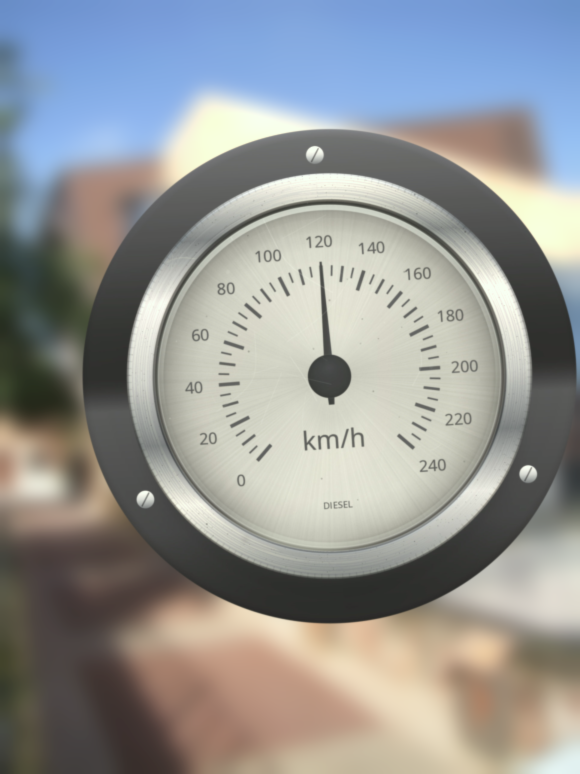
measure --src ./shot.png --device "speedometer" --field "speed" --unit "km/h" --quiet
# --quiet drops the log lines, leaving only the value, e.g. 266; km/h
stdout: 120; km/h
